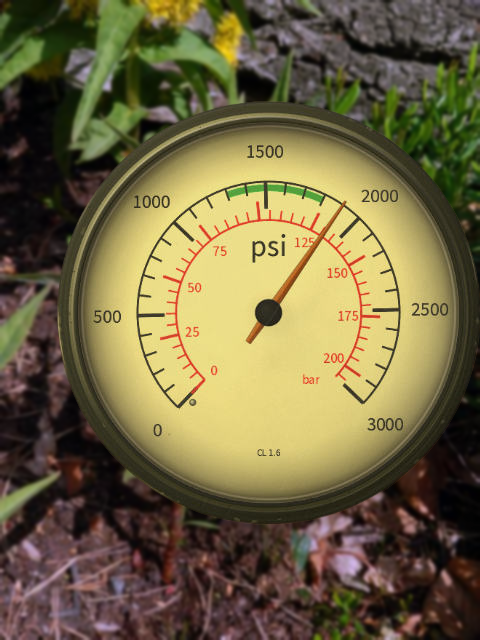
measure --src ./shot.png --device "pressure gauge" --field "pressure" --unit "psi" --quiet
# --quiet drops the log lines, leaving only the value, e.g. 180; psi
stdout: 1900; psi
